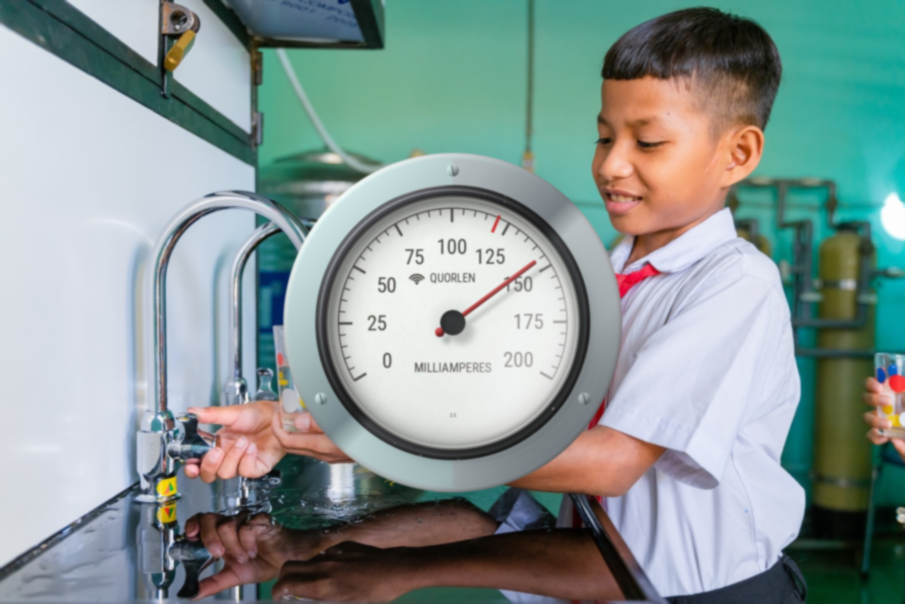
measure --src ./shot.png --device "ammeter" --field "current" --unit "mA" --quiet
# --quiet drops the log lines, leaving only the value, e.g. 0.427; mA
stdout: 145; mA
